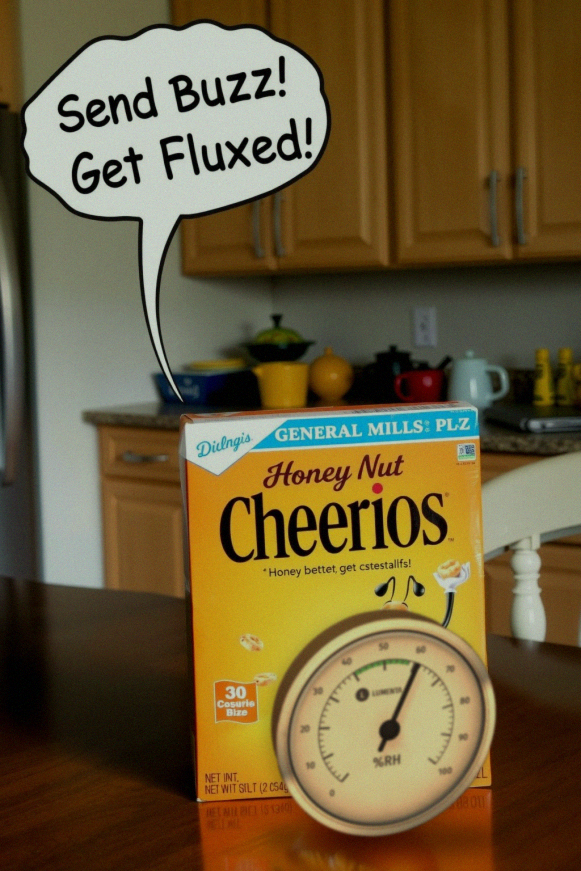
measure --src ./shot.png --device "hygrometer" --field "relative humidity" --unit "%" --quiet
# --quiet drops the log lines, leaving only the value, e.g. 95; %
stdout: 60; %
